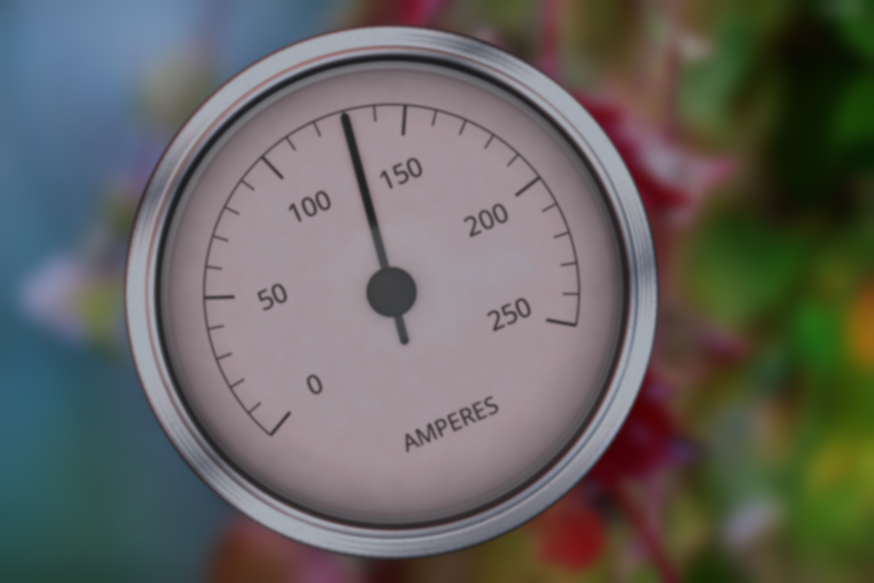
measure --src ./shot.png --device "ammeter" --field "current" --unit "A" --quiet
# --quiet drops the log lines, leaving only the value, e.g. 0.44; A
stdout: 130; A
